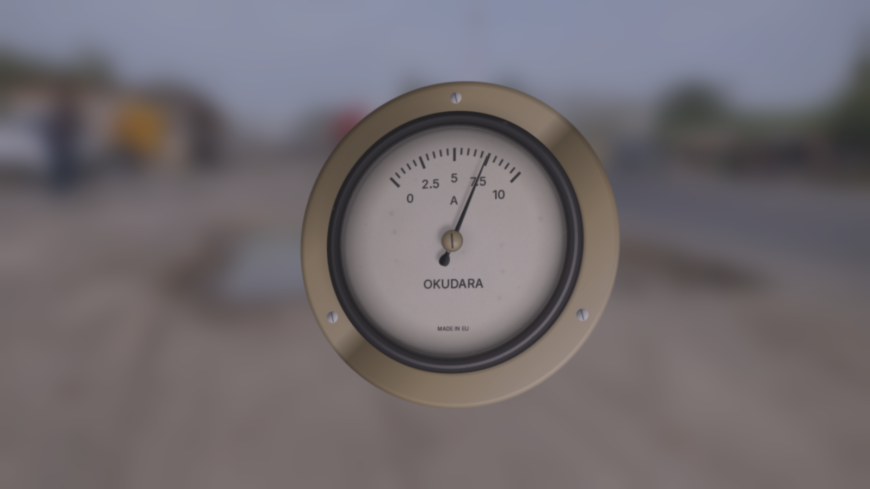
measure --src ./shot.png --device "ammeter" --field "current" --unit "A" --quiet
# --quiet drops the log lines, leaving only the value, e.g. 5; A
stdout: 7.5; A
